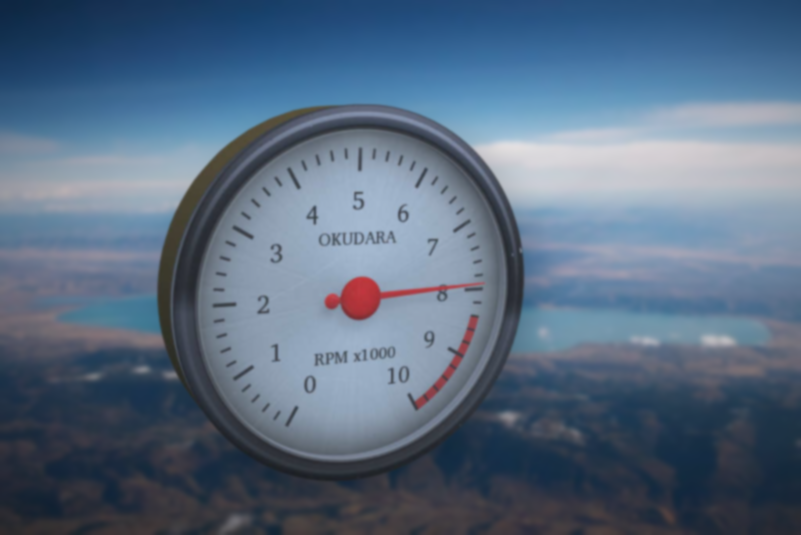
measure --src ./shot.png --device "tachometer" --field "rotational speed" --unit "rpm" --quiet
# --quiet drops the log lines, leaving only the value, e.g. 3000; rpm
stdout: 7900; rpm
